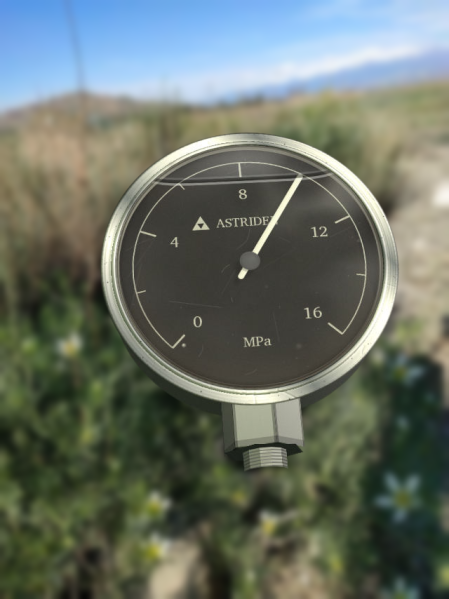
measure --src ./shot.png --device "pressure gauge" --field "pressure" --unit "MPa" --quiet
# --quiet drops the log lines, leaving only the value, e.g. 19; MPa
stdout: 10; MPa
